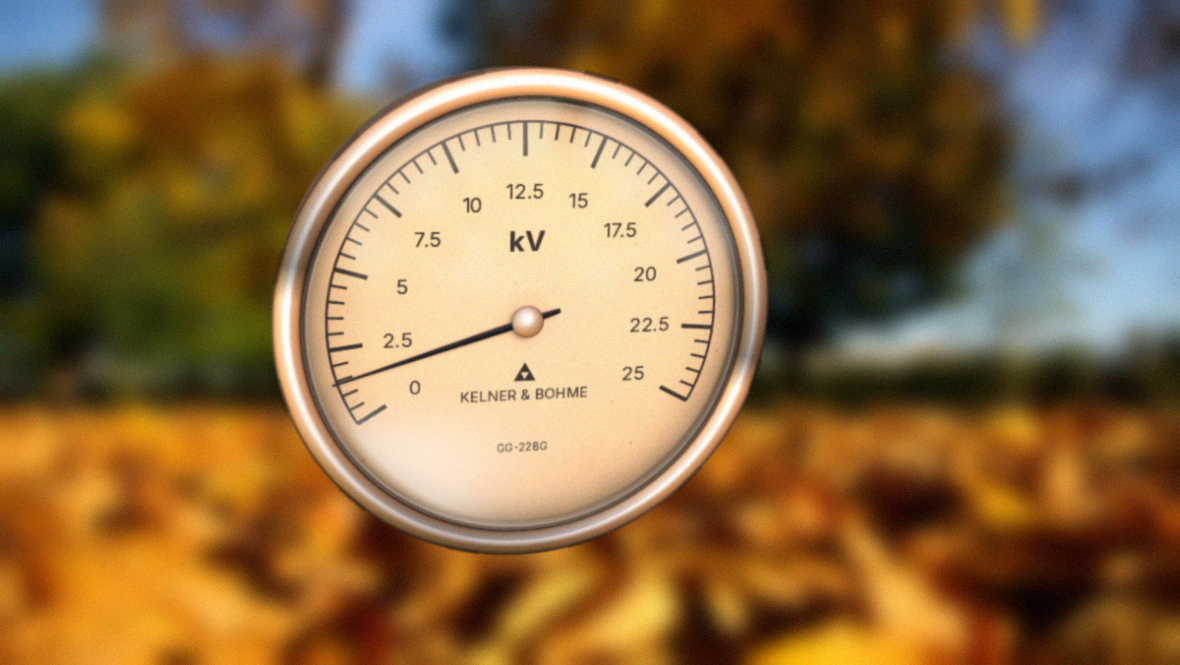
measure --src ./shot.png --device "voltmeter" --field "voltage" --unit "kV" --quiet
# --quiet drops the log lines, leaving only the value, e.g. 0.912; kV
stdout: 1.5; kV
